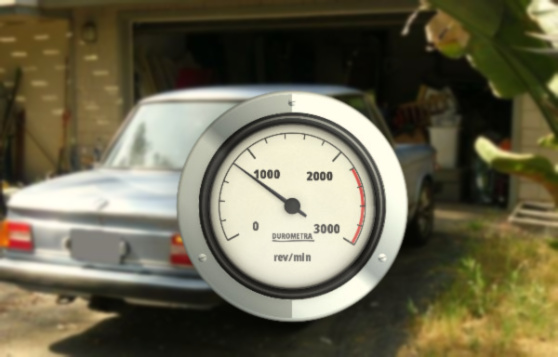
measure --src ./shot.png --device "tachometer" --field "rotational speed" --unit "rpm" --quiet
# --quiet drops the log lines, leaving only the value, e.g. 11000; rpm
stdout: 800; rpm
